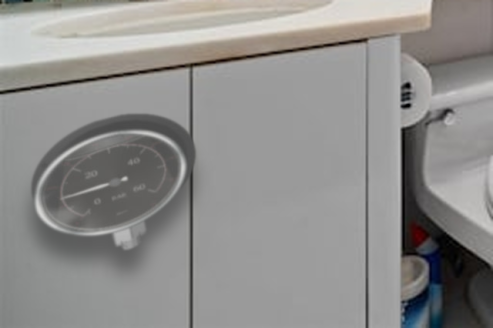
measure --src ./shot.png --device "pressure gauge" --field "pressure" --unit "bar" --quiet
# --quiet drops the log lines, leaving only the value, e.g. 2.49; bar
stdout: 10; bar
